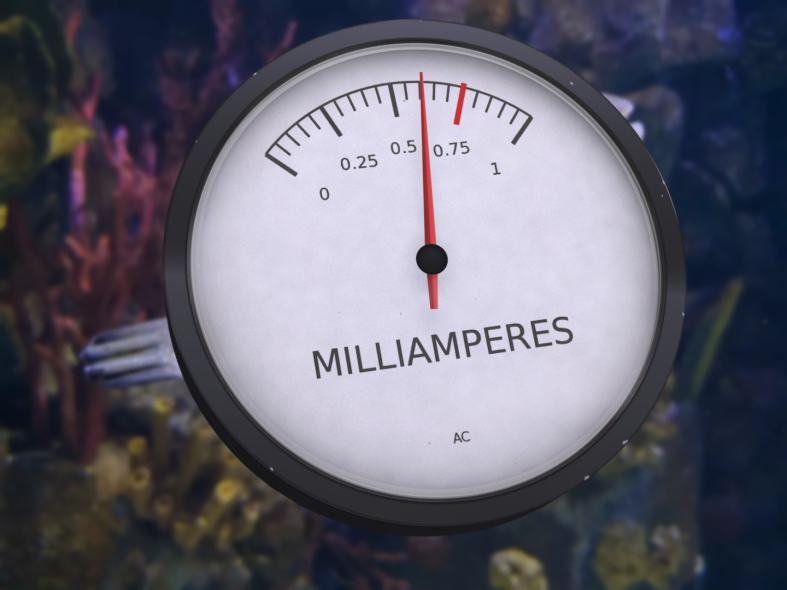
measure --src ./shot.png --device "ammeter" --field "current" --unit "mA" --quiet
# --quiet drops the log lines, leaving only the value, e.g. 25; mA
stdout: 0.6; mA
